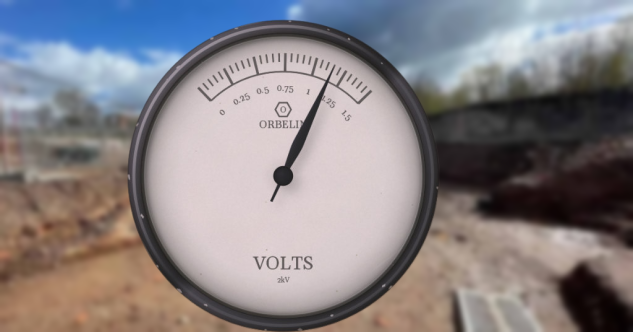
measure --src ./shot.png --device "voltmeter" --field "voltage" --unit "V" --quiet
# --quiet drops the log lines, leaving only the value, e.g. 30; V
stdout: 1.15; V
